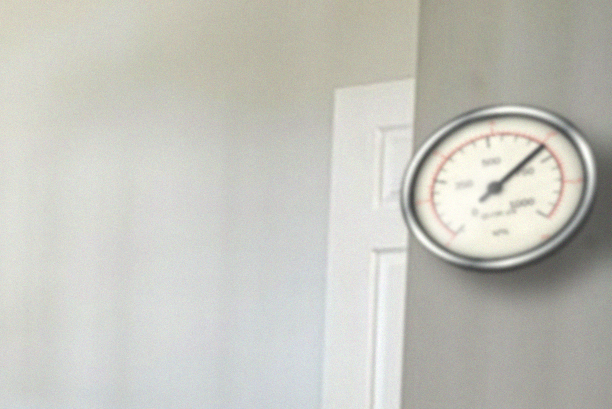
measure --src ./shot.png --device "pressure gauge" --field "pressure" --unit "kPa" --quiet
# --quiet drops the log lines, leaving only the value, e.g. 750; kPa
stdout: 700; kPa
